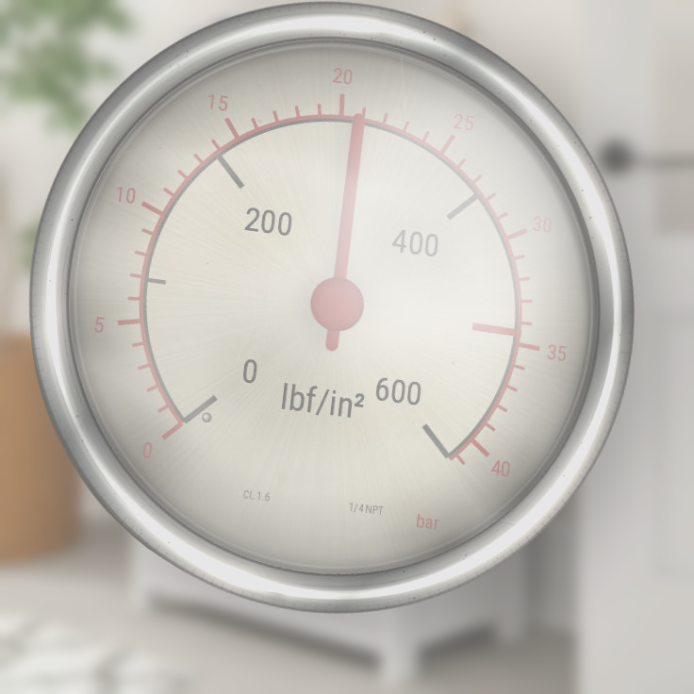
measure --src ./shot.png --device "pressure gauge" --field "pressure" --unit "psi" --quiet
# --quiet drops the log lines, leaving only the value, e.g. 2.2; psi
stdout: 300; psi
